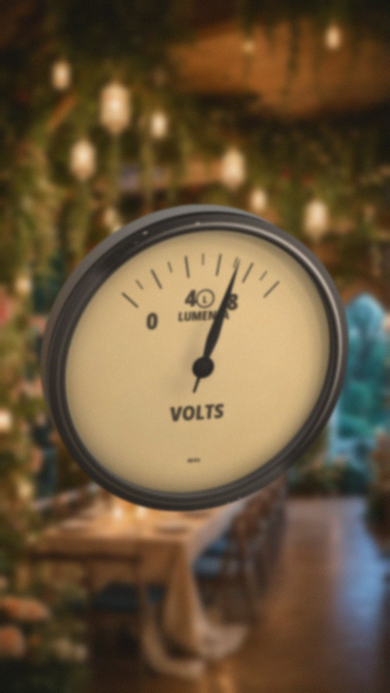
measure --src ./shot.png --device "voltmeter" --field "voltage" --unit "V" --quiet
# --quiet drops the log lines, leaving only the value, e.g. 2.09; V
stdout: 7; V
